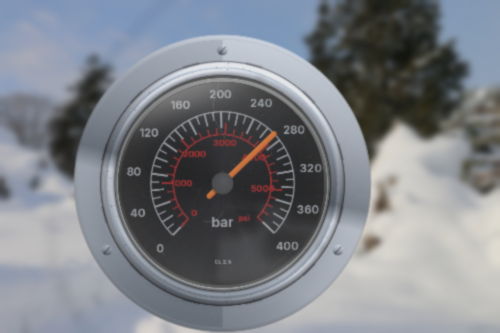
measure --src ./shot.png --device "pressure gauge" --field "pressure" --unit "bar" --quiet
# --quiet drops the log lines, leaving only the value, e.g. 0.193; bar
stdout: 270; bar
